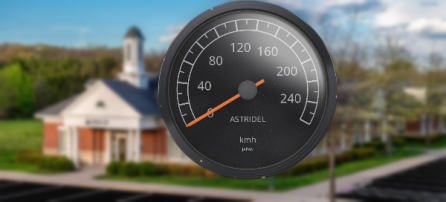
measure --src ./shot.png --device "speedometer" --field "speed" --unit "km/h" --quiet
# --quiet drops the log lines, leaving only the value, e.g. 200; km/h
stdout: 0; km/h
